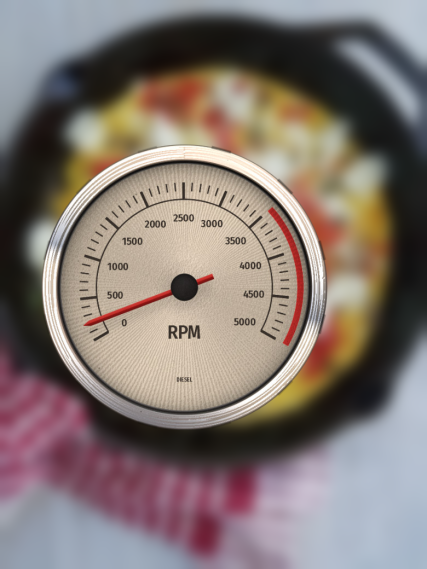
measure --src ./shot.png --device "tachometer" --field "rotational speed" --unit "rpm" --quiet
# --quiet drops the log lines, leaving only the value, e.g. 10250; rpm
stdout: 200; rpm
